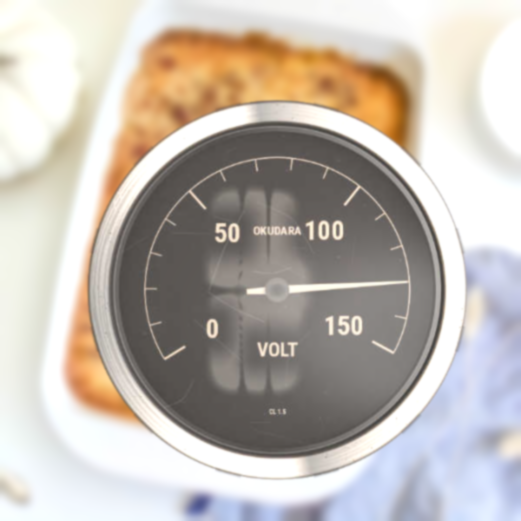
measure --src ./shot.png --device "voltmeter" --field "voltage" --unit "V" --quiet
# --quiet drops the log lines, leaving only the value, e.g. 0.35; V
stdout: 130; V
